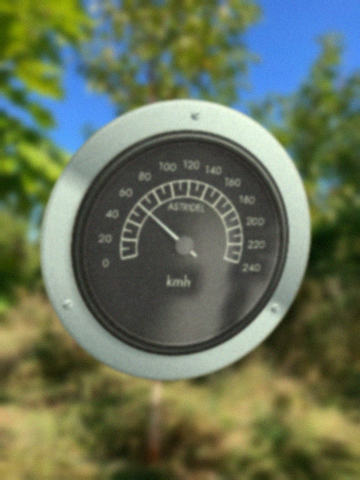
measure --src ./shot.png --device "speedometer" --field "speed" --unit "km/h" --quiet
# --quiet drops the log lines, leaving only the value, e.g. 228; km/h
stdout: 60; km/h
